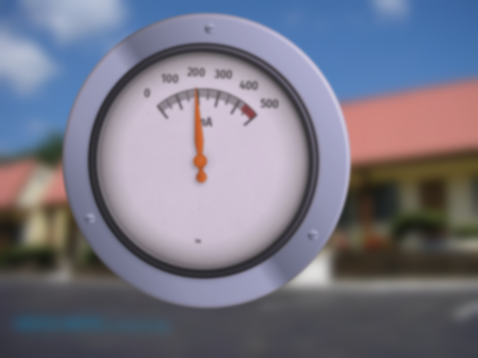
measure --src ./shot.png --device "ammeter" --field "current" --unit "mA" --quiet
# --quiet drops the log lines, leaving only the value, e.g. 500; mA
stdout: 200; mA
